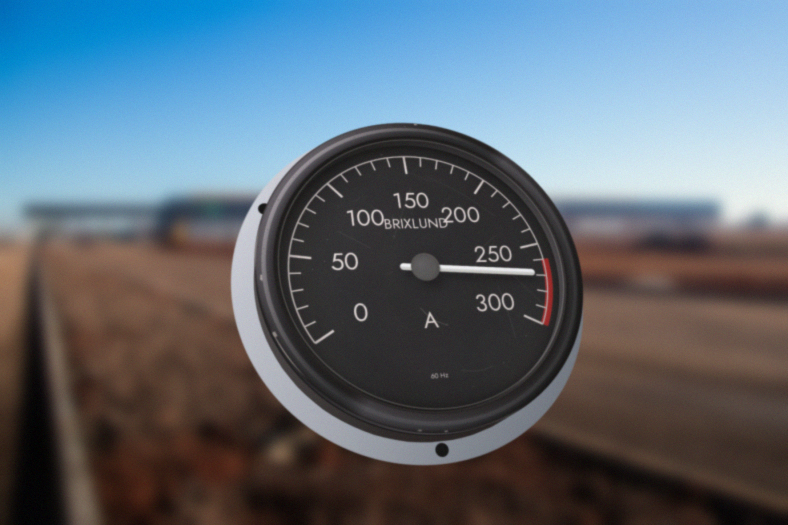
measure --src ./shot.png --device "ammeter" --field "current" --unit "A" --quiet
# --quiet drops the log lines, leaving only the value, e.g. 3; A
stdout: 270; A
